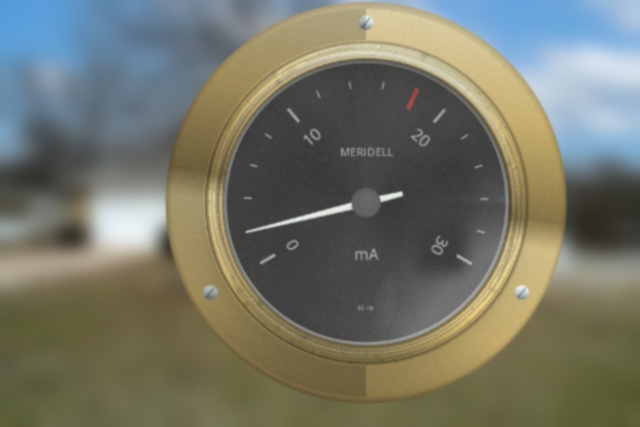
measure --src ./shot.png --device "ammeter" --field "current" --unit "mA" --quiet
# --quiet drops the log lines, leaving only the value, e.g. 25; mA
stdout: 2; mA
